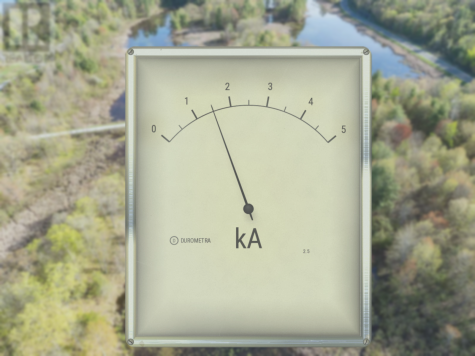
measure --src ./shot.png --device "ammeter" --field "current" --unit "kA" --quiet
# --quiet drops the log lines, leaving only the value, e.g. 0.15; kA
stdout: 1.5; kA
